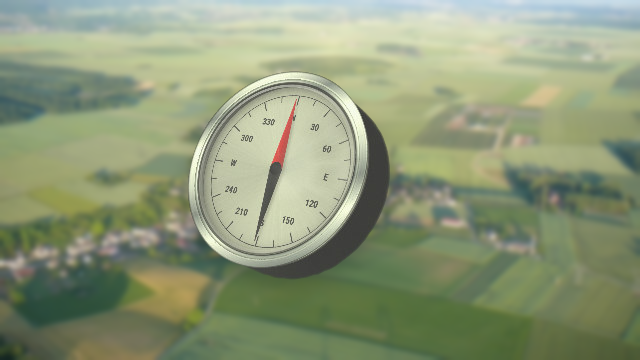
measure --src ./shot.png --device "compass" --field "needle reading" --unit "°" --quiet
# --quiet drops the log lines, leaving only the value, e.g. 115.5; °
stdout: 0; °
